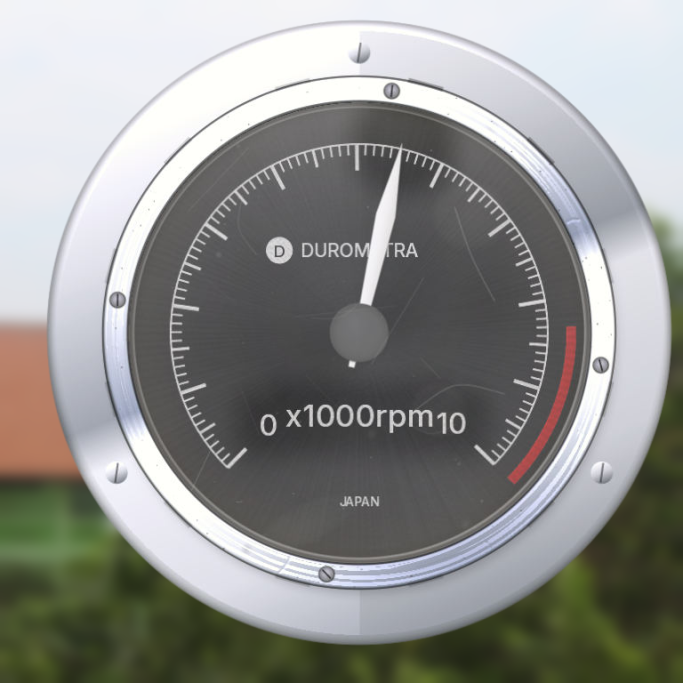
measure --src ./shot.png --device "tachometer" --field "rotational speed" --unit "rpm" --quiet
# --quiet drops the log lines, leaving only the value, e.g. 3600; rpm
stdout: 5500; rpm
